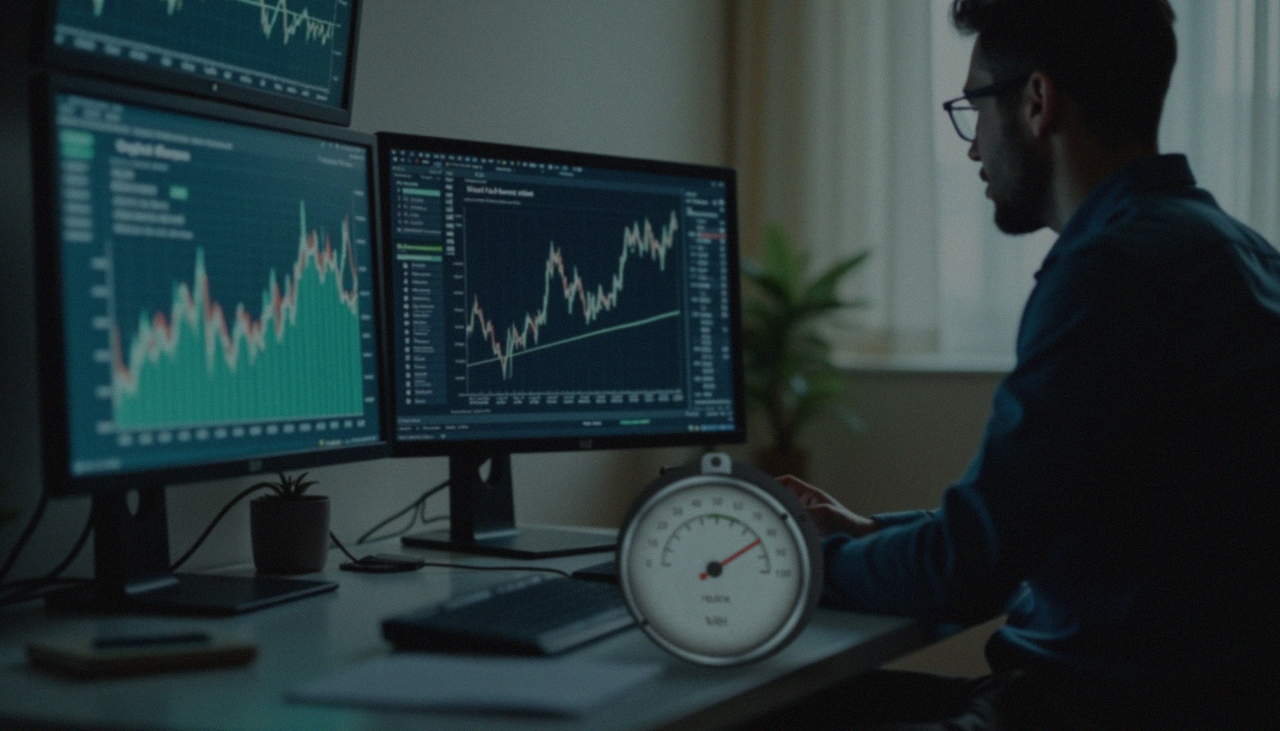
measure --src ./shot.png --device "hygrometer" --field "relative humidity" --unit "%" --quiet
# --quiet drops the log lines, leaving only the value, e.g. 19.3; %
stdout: 80; %
